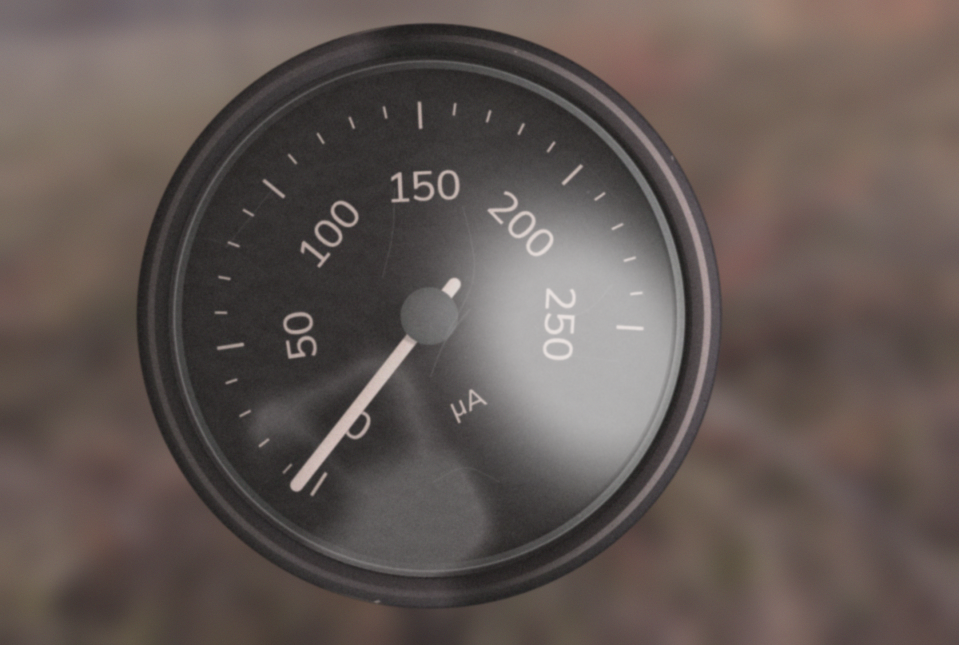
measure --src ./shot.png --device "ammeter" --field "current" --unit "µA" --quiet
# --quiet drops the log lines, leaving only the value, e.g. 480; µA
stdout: 5; µA
